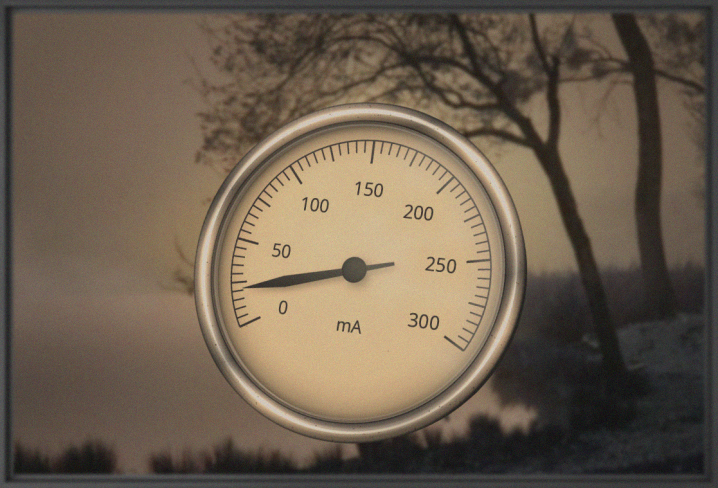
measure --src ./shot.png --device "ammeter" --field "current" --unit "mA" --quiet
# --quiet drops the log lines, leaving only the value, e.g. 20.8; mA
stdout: 20; mA
